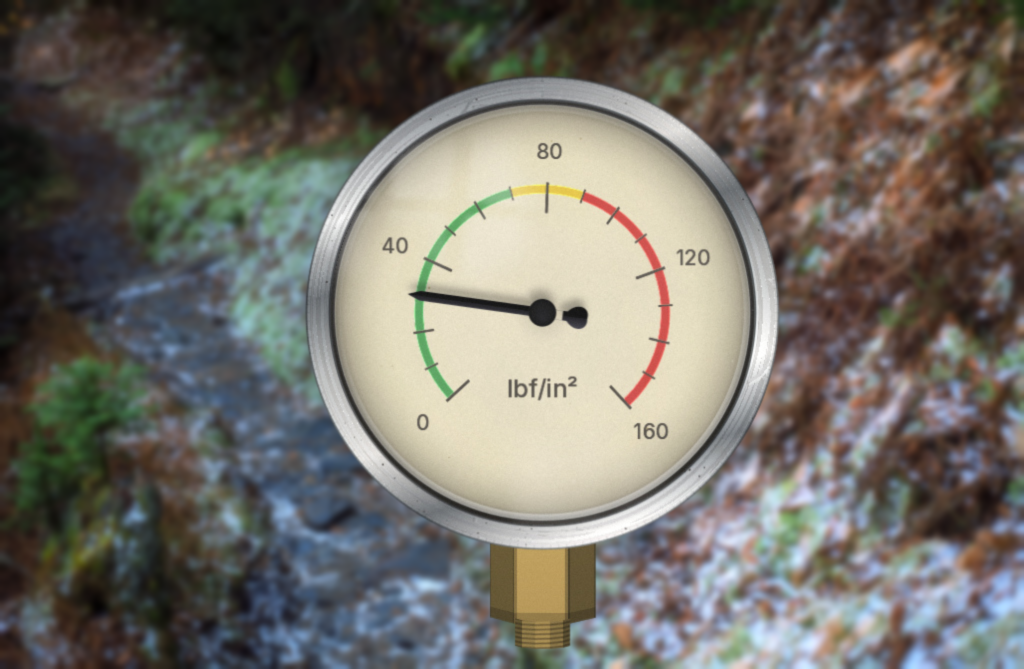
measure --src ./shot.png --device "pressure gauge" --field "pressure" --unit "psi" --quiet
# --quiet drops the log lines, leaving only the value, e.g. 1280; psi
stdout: 30; psi
